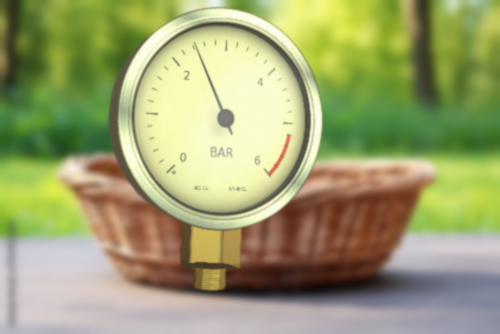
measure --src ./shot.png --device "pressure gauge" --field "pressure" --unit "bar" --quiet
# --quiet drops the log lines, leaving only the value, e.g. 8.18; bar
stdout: 2.4; bar
